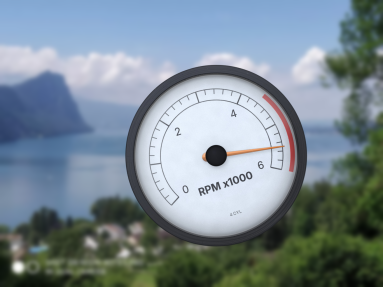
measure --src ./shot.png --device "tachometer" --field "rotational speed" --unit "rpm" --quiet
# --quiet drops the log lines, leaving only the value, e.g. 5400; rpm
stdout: 5500; rpm
